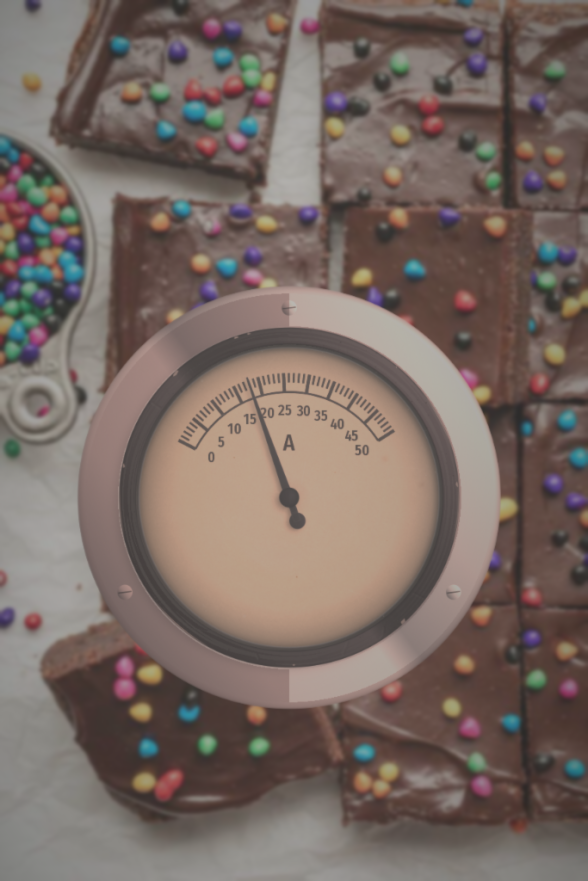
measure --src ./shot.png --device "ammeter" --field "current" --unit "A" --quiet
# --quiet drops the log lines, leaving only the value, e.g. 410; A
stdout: 18; A
